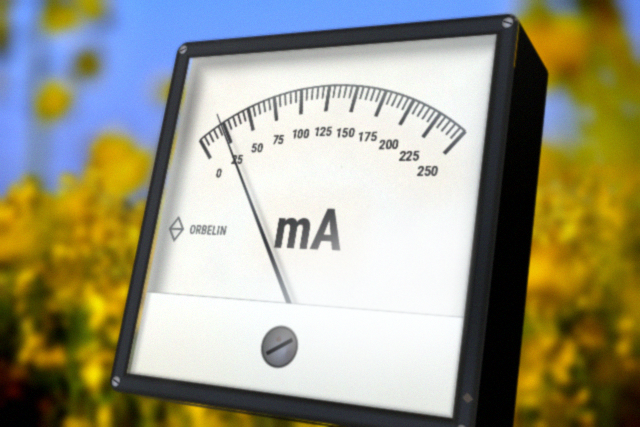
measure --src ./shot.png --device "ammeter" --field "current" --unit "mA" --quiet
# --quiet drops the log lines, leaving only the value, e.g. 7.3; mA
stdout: 25; mA
